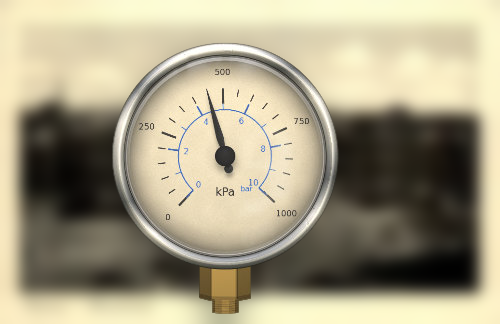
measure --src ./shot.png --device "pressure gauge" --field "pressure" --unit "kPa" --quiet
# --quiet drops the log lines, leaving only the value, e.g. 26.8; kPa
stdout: 450; kPa
